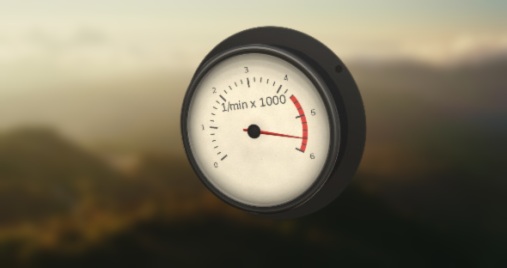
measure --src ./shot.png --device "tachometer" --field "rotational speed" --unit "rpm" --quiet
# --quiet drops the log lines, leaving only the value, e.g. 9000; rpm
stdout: 5600; rpm
